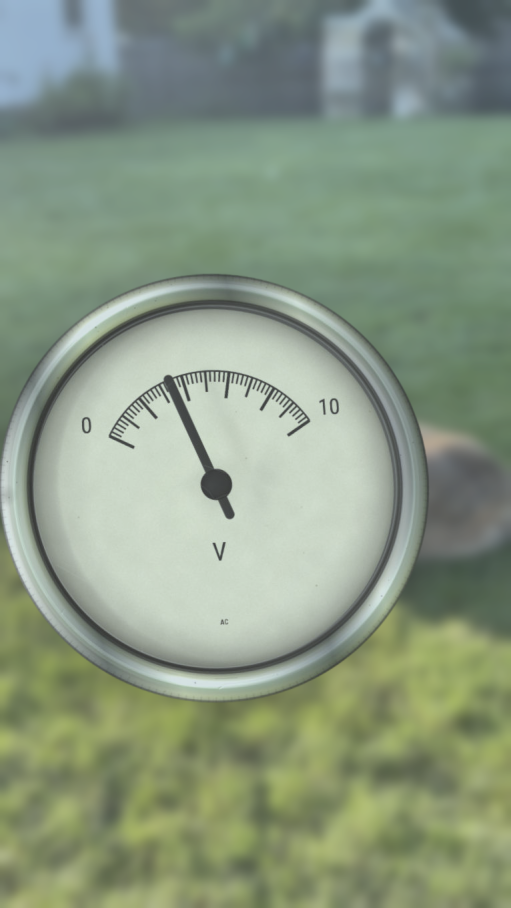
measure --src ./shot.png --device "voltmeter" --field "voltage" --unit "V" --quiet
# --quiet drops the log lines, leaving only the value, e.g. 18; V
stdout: 3.4; V
